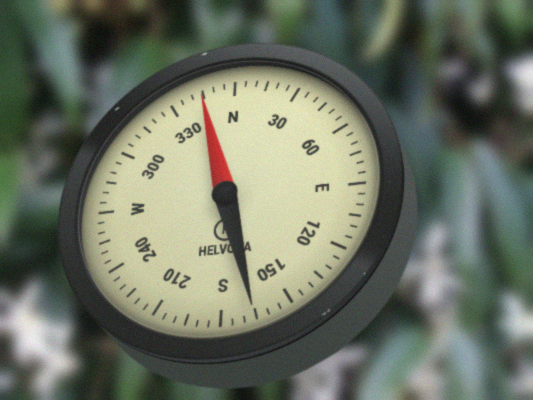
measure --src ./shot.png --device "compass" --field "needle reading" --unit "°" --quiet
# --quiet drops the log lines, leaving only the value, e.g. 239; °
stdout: 345; °
